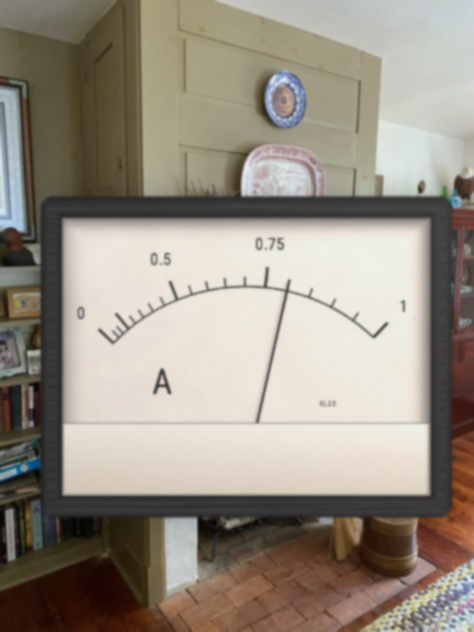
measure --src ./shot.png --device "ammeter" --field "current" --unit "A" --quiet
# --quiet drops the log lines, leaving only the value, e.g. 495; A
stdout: 0.8; A
